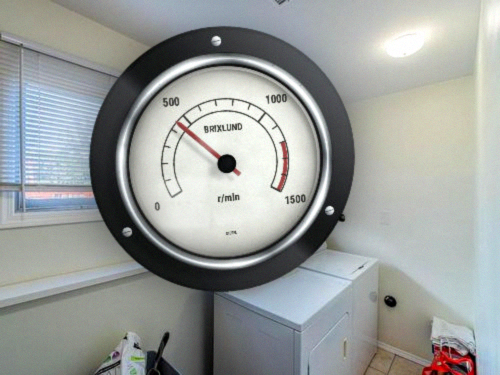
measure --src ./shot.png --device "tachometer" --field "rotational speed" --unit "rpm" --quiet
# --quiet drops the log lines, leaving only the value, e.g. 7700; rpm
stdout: 450; rpm
